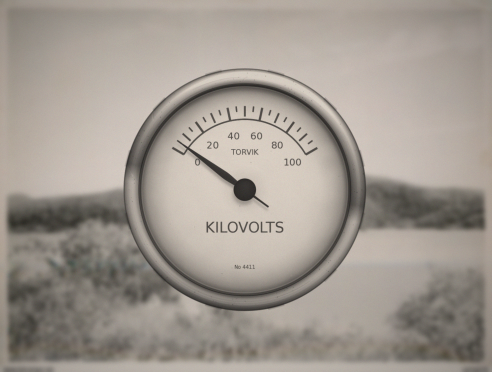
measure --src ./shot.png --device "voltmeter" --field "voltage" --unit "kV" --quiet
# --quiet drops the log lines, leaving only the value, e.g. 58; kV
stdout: 5; kV
